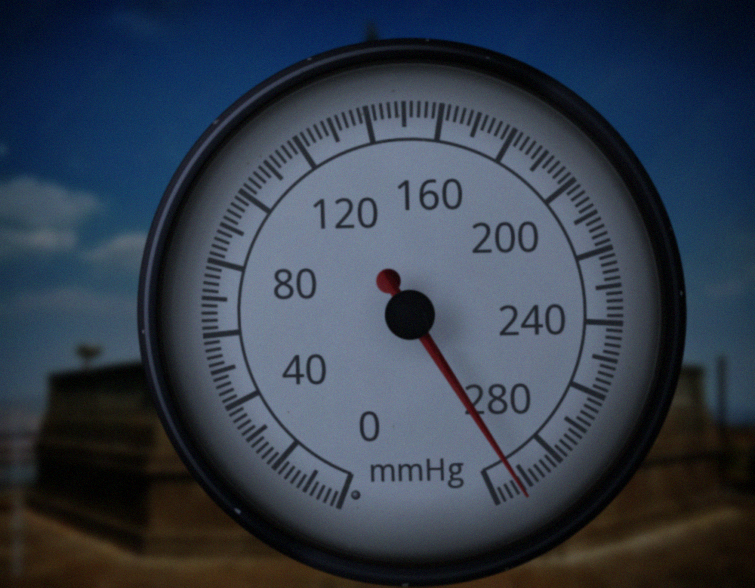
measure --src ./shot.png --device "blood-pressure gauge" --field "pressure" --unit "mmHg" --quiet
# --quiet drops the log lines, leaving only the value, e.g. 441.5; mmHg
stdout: 292; mmHg
